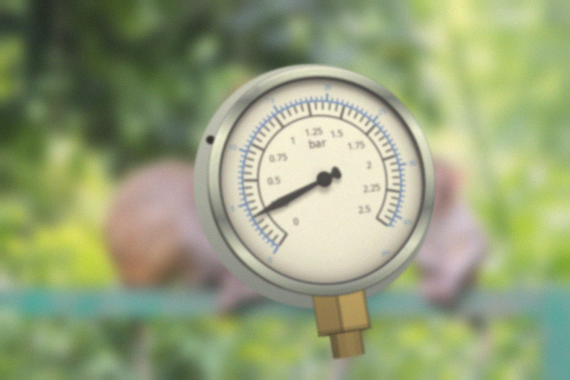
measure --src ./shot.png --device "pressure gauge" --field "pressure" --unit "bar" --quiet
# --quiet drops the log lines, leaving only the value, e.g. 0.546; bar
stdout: 0.25; bar
